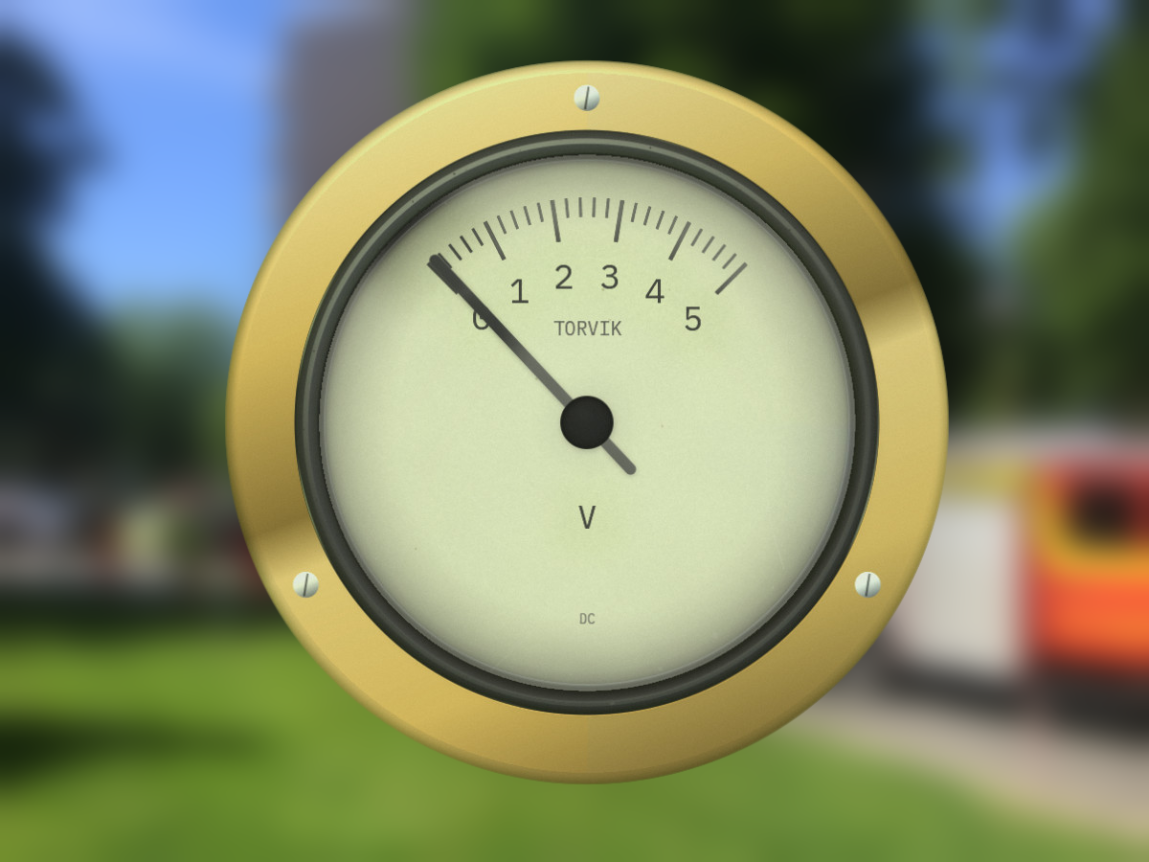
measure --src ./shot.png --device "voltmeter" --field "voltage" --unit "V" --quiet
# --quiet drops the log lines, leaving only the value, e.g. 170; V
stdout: 0.1; V
